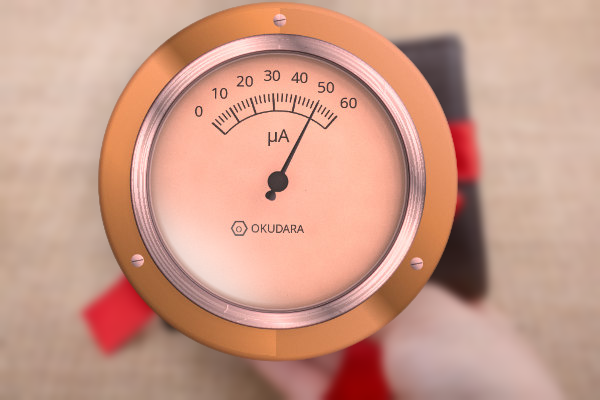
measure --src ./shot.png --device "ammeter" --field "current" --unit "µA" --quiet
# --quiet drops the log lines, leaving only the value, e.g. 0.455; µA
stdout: 50; µA
